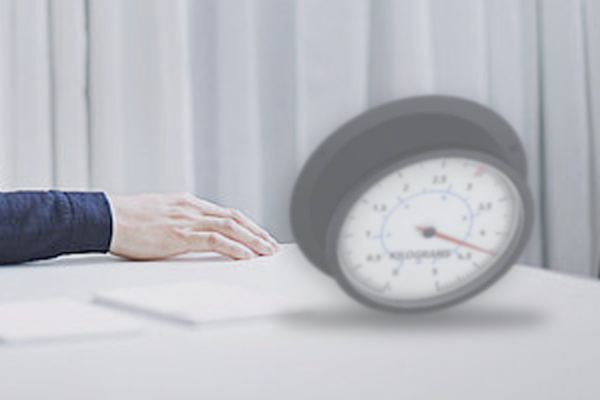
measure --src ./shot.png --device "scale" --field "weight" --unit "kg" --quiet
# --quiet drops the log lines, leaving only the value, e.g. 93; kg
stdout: 4.25; kg
